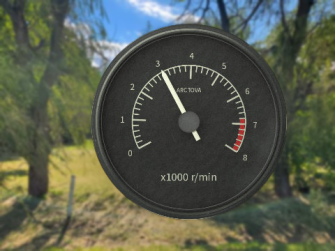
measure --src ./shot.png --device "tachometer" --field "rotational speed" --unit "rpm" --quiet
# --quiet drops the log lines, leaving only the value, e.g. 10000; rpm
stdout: 3000; rpm
